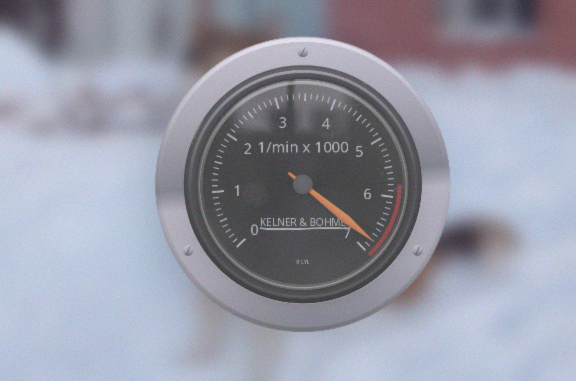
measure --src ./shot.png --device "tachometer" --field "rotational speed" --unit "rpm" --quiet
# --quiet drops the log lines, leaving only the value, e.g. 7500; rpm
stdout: 6800; rpm
